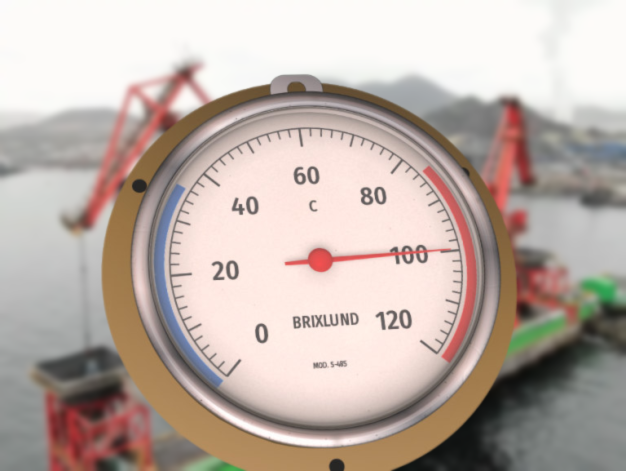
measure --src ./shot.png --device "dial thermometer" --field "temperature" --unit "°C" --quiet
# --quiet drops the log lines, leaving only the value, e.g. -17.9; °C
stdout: 100; °C
